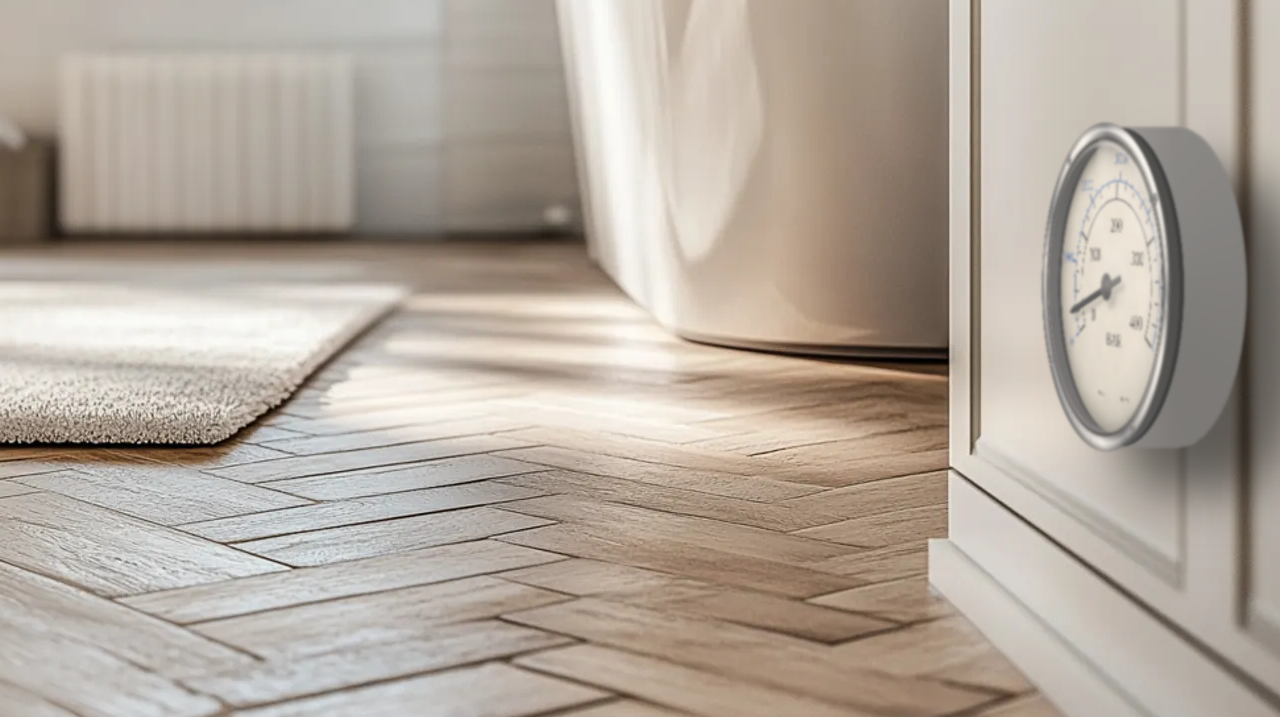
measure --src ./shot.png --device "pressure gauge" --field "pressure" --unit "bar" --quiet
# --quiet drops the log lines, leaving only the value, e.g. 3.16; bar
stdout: 20; bar
